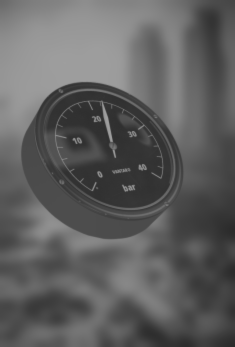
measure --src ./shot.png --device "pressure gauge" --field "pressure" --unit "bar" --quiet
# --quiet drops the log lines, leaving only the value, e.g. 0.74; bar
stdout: 22; bar
